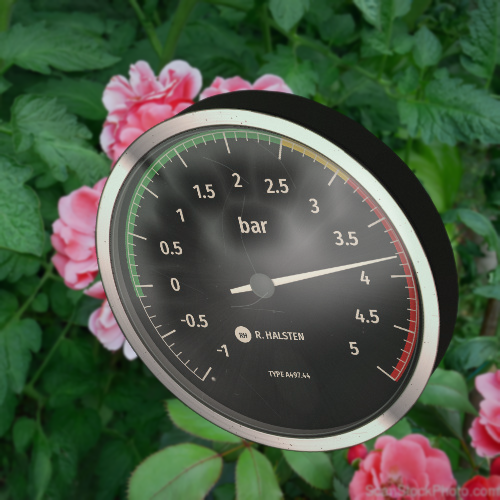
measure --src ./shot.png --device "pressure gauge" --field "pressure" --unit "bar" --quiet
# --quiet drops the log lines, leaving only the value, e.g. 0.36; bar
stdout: 3.8; bar
